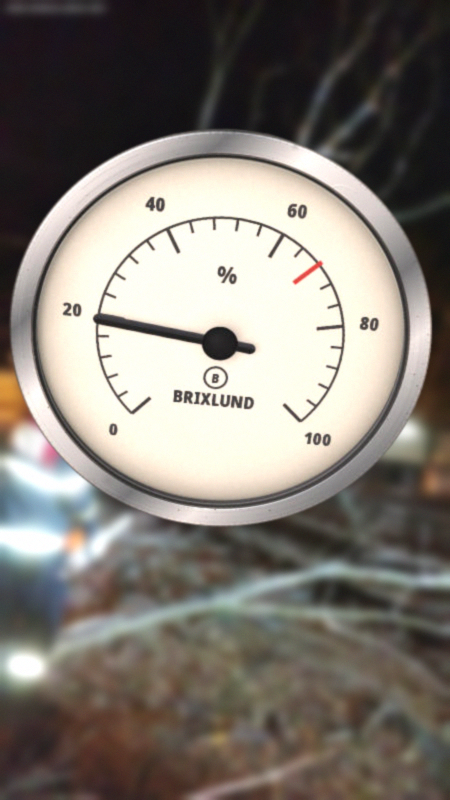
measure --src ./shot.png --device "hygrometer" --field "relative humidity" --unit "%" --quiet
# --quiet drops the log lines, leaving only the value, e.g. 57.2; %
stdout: 20; %
